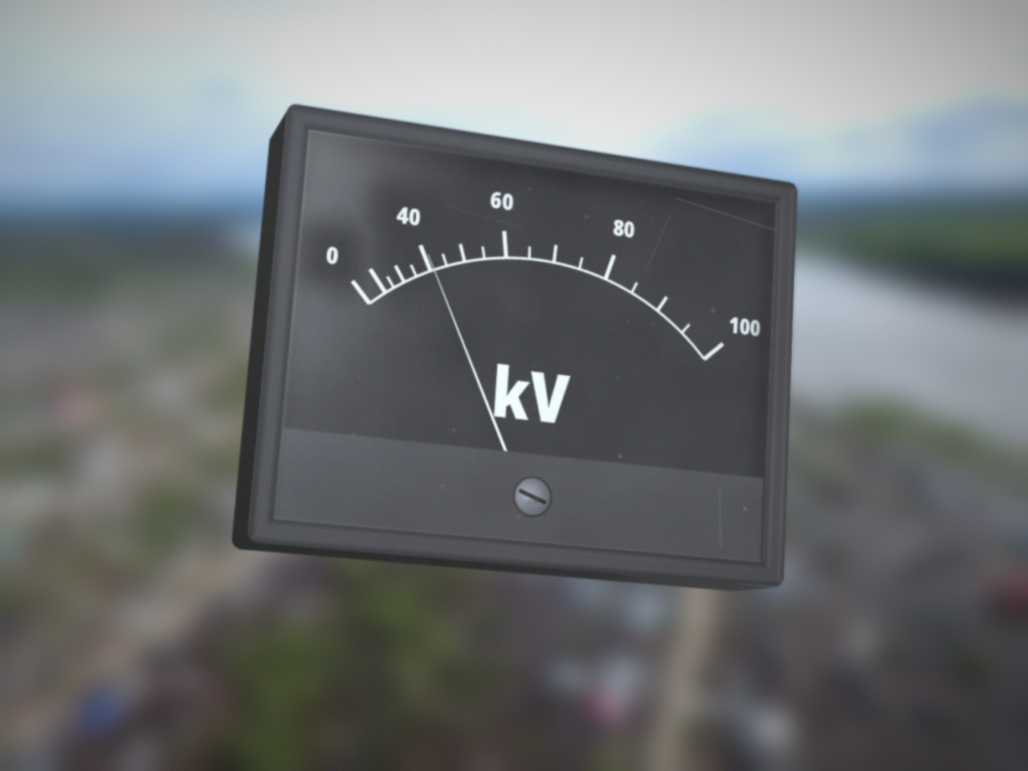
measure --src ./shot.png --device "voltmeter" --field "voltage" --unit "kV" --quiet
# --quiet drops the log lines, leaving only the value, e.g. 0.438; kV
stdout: 40; kV
